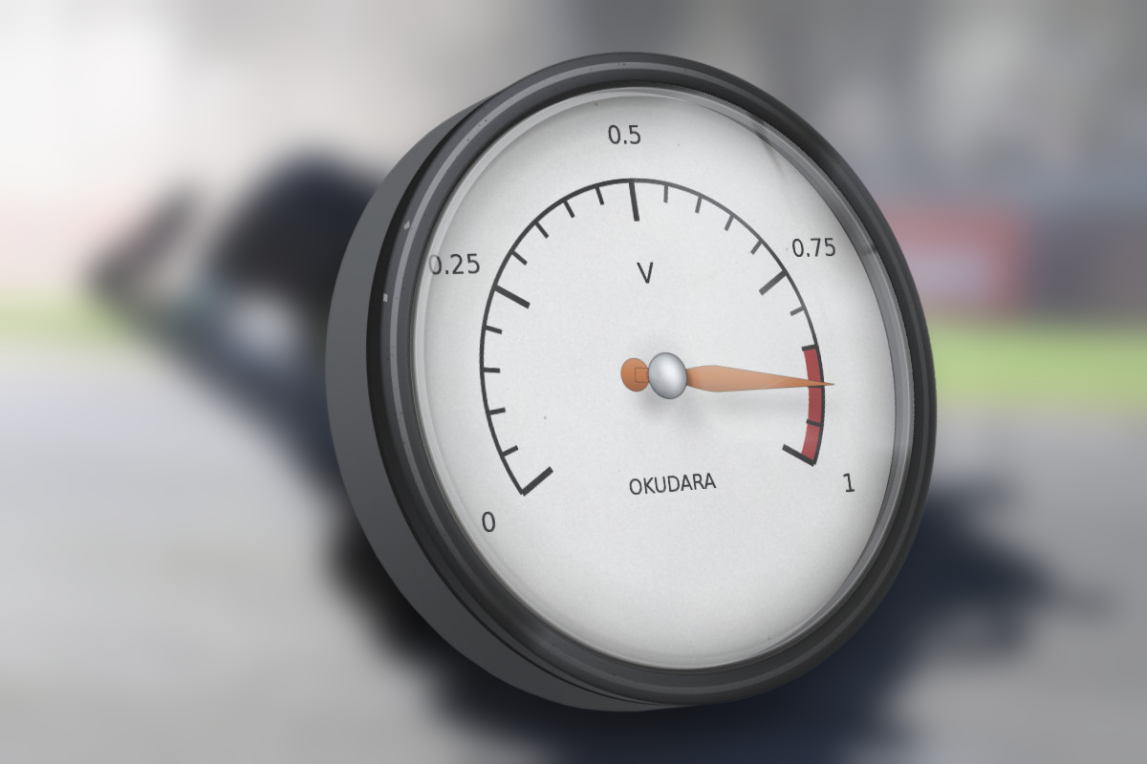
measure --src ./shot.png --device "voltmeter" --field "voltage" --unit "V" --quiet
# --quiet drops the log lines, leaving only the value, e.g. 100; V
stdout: 0.9; V
